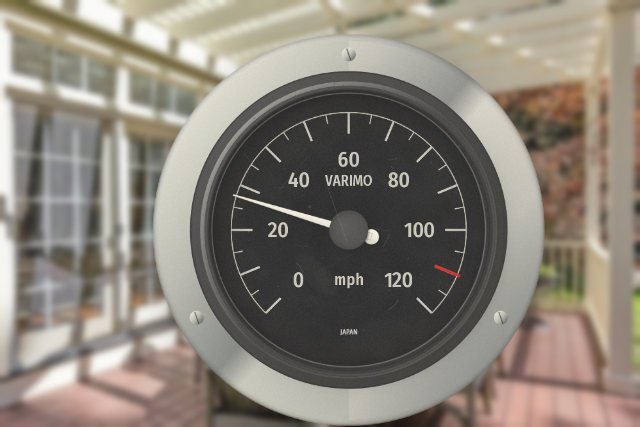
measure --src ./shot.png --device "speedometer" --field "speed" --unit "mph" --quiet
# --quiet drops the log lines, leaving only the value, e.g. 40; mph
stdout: 27.5; mph
